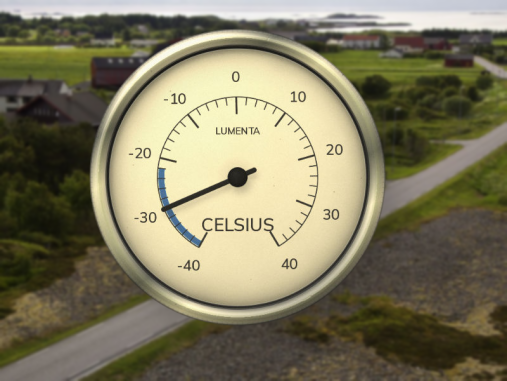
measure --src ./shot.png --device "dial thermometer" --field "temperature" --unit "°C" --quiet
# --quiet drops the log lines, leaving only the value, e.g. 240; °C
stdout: -30; °C
